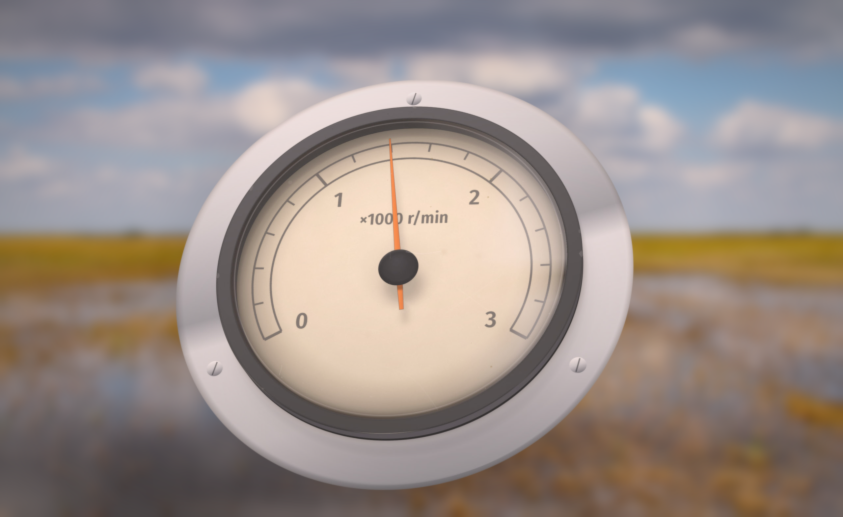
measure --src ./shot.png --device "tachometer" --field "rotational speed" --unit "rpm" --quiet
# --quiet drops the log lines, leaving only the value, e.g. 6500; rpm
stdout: 1400; rpm
